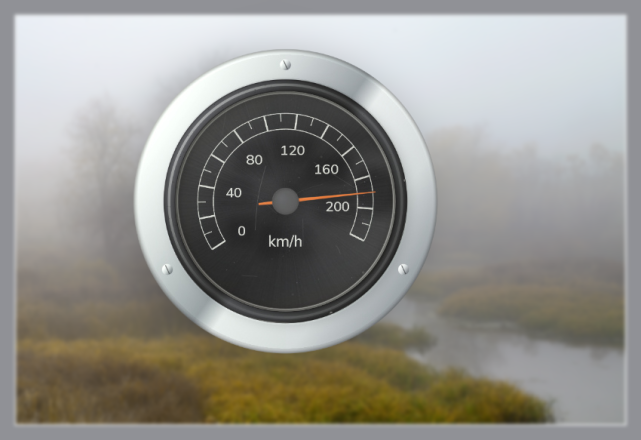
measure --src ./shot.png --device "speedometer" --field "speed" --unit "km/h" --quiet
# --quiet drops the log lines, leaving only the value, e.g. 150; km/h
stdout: 190; km/h
